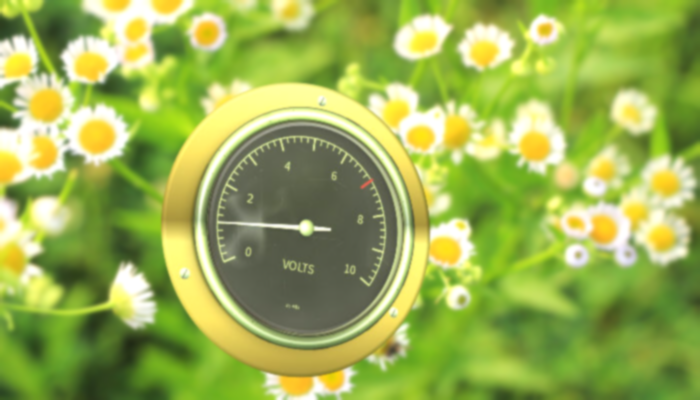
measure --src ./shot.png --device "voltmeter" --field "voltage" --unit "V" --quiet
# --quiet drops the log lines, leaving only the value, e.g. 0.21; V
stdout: 1; V
